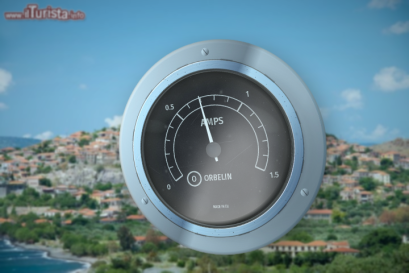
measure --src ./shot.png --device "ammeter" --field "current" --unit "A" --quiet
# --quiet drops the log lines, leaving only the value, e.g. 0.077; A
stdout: 0.7; A
